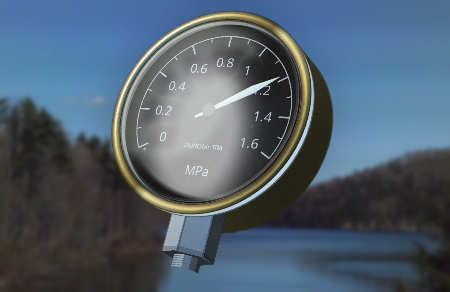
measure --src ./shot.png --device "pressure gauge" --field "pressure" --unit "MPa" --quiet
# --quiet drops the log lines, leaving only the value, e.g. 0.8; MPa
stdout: 1.2; MPa
